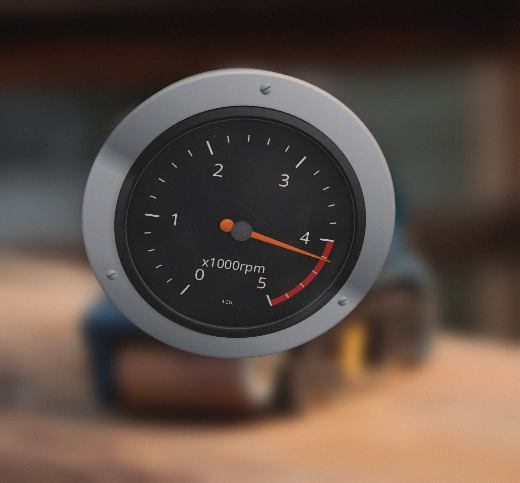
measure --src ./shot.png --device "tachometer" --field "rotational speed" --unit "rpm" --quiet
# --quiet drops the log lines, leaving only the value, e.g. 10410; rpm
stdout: 4200; rpm
